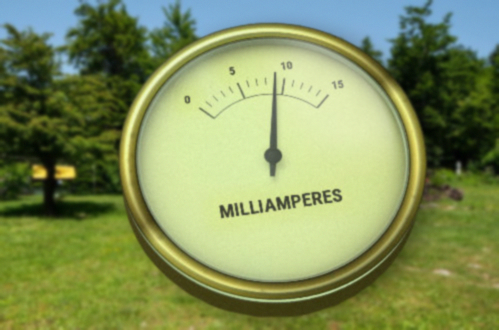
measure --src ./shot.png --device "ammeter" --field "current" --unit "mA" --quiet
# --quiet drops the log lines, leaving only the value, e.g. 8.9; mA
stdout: 9; mA
